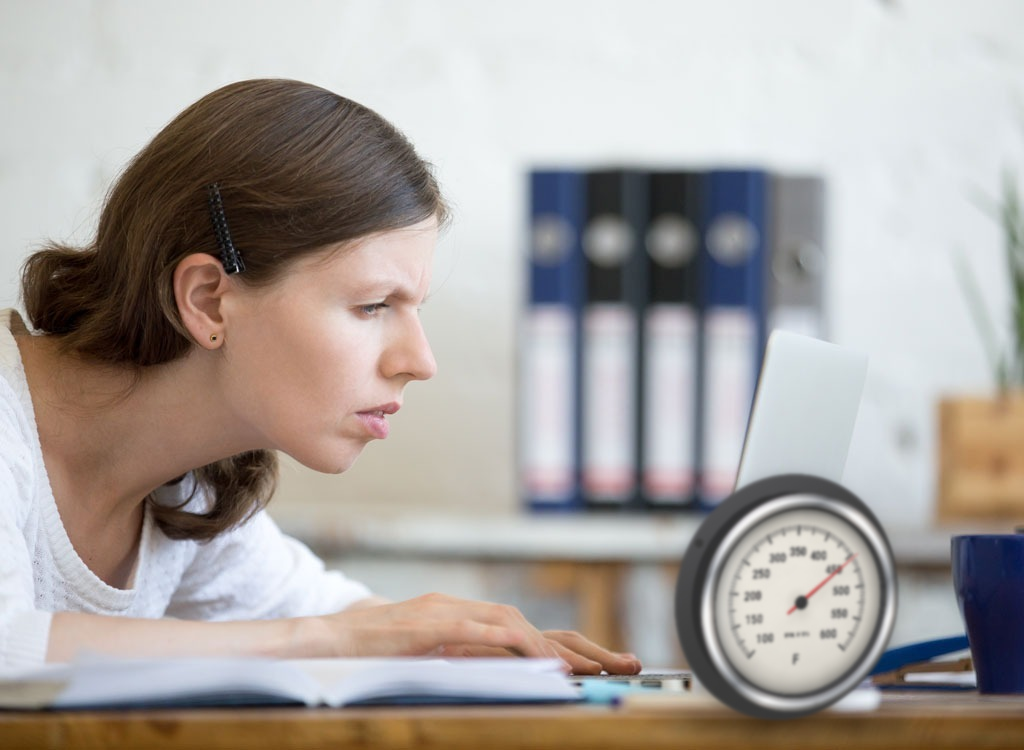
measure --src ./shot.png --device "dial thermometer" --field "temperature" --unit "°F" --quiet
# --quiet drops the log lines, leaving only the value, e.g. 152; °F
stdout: 450; °F
